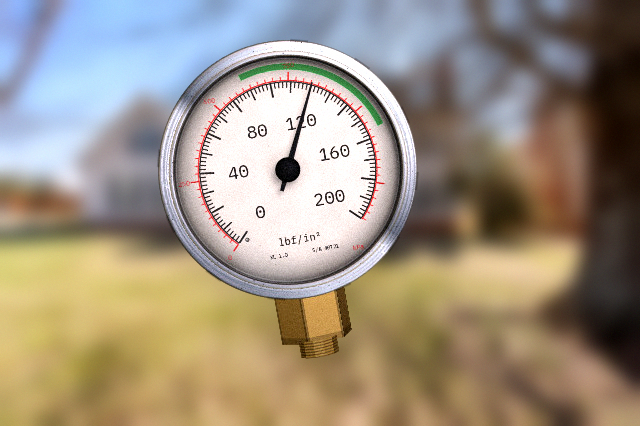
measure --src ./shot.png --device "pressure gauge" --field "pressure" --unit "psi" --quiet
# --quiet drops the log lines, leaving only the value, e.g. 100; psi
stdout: 120; psi
